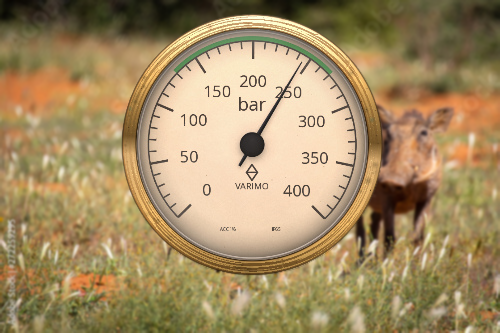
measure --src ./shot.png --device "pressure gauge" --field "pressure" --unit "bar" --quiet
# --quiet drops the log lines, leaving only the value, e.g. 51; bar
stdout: 245; bar
